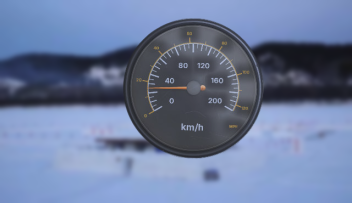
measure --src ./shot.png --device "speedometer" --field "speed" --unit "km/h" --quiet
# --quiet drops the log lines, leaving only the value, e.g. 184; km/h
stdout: 25; km/h
